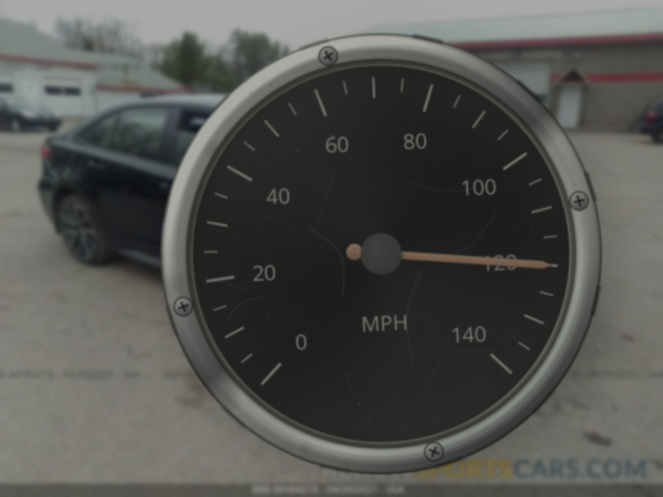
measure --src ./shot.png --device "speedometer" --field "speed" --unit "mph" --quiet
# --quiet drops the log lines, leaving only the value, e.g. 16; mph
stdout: 120; mph
